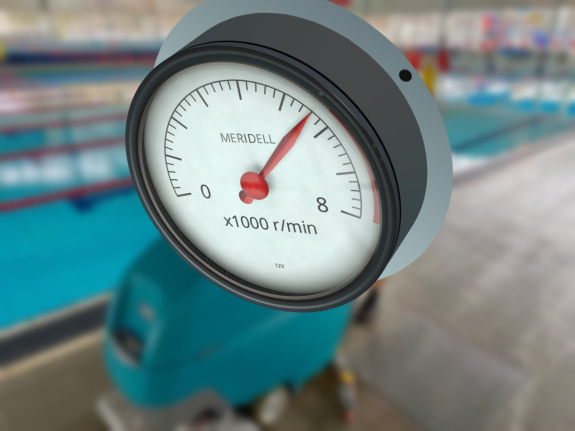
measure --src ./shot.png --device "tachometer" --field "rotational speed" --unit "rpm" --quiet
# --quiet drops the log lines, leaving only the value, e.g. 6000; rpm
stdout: 5600; rpm
